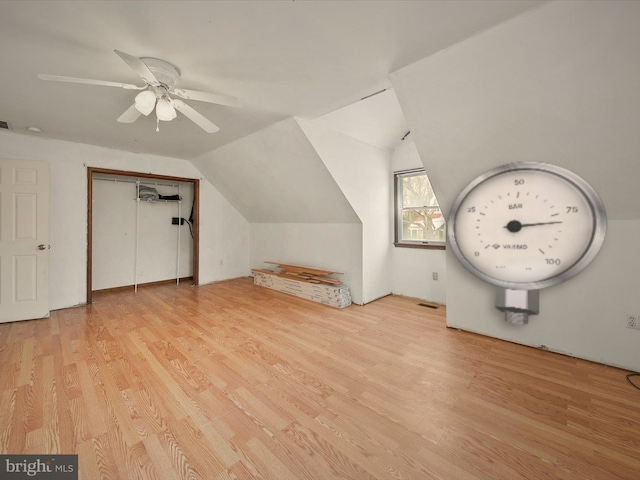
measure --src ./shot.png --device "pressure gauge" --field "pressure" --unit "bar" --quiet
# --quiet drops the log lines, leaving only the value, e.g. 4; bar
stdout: 80; bar
